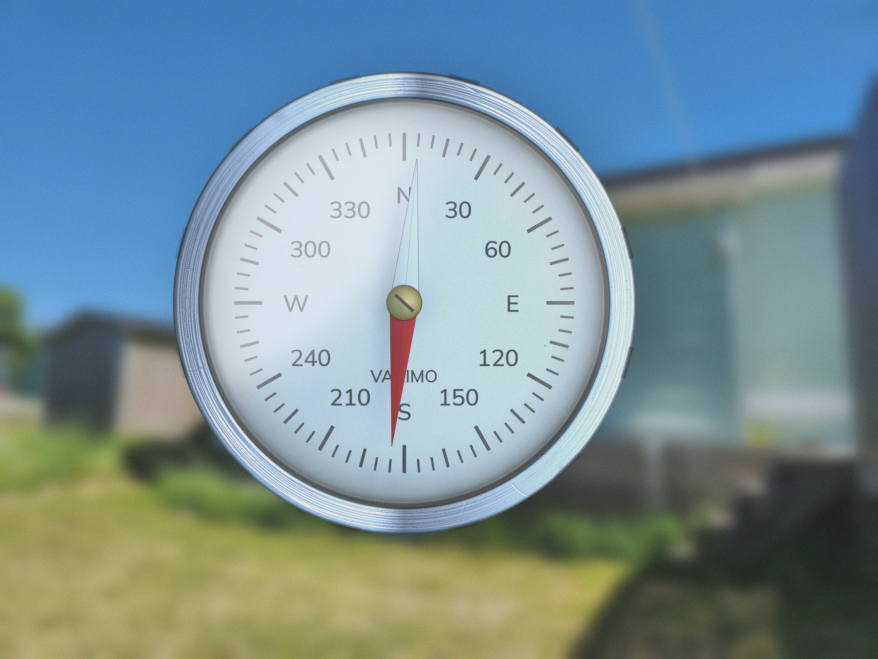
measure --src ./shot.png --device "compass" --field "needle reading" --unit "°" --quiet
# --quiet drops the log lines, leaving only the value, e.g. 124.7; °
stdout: 185; °
